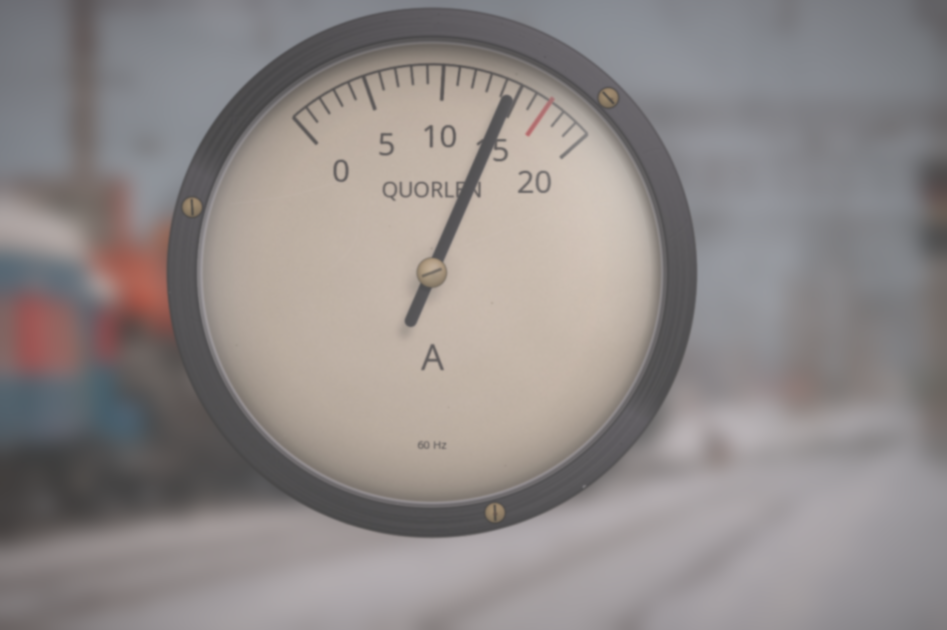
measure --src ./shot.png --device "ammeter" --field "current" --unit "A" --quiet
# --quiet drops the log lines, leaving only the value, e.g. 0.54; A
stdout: 14.5; A
